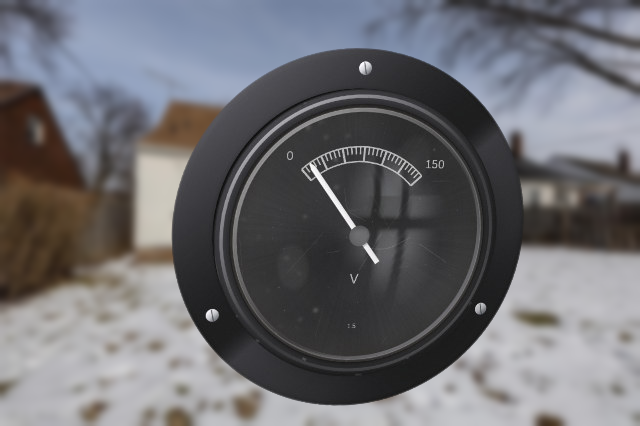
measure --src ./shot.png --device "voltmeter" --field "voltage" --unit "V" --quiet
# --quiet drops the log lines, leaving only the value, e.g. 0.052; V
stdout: 10; V
